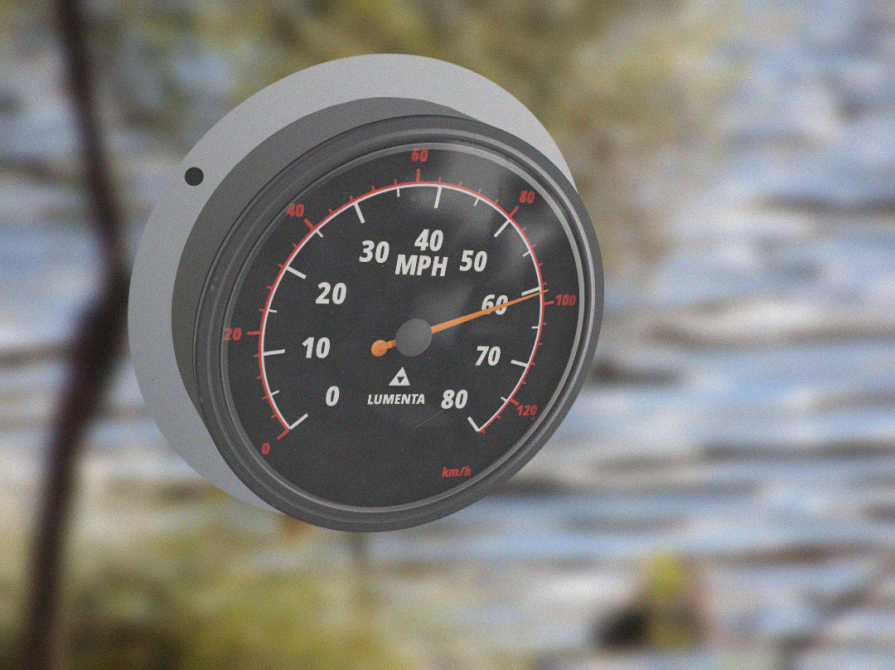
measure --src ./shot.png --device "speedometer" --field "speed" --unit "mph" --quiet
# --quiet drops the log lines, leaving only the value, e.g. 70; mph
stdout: 60; mph
